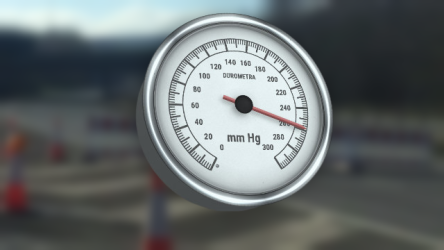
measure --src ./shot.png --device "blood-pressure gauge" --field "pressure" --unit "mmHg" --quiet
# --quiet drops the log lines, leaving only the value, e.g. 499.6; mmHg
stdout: 260; mmHg
